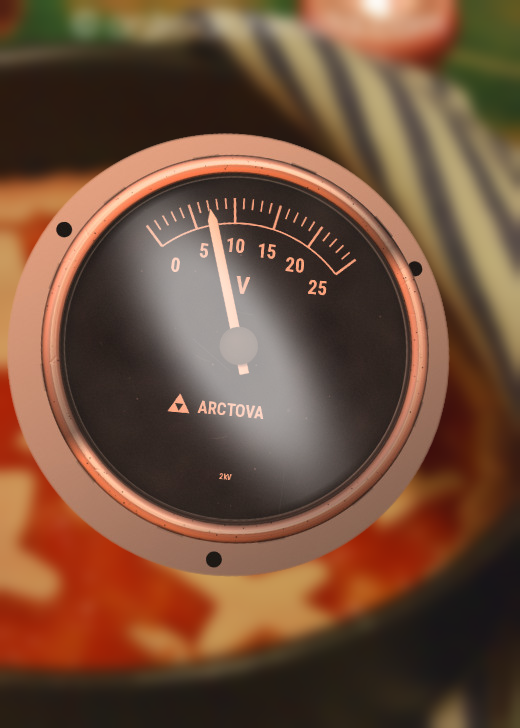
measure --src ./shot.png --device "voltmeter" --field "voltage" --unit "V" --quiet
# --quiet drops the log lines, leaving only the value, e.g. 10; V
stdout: 7; V
